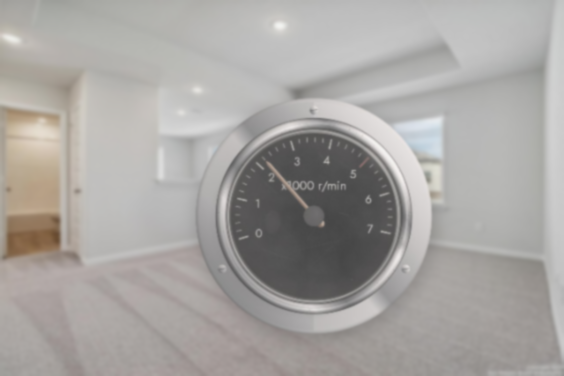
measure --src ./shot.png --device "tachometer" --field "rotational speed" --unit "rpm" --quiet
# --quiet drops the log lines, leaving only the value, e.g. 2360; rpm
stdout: 2200; rpm
